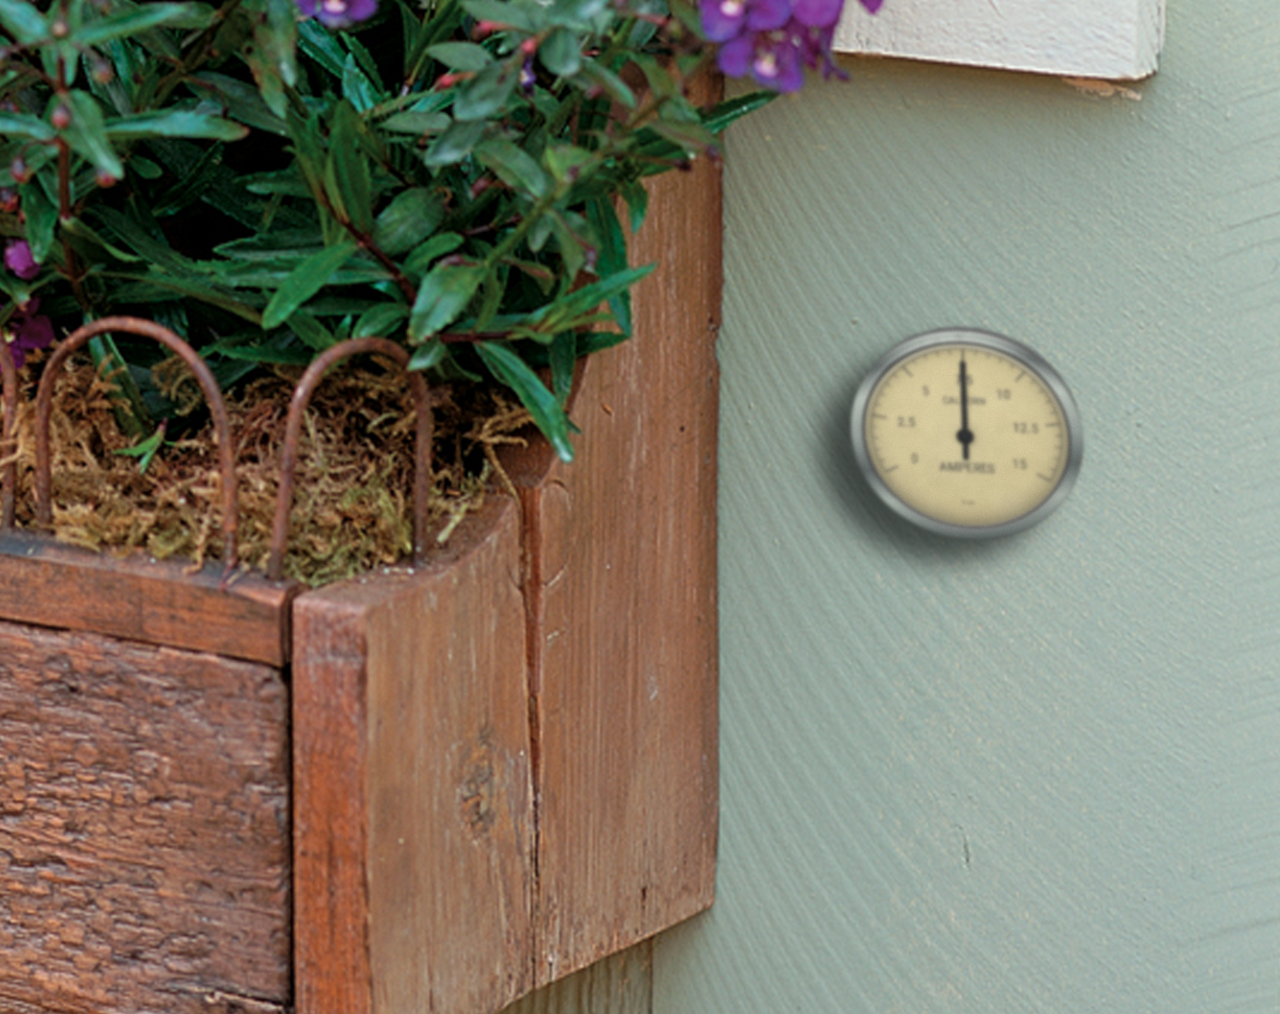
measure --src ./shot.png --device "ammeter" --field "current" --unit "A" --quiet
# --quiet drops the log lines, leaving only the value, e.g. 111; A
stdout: 7.5; A
